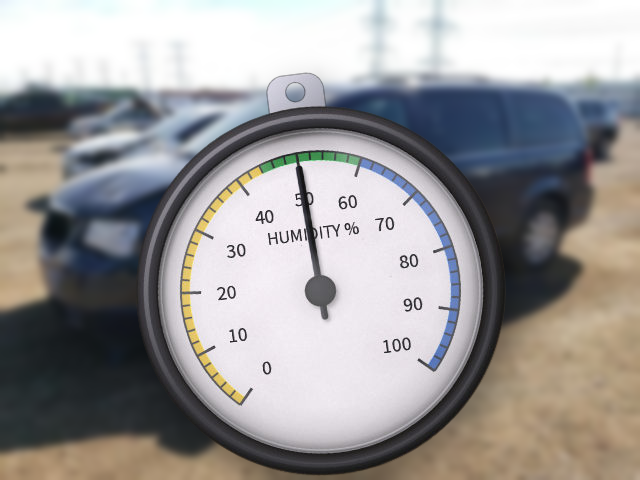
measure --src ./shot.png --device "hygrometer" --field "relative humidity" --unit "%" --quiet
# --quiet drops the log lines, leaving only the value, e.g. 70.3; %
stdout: 50; %
